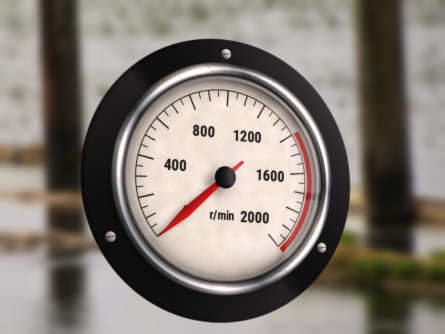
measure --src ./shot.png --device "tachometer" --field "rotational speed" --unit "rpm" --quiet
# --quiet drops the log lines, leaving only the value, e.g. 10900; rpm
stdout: 0; rpm
